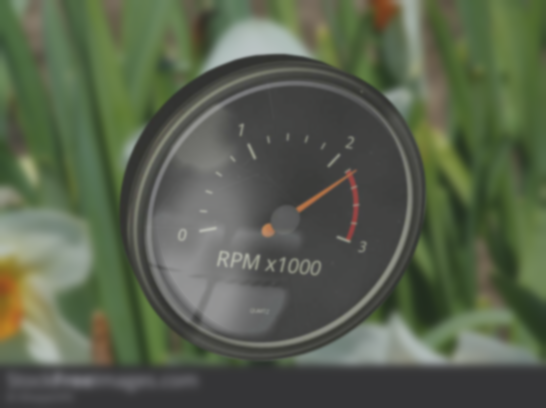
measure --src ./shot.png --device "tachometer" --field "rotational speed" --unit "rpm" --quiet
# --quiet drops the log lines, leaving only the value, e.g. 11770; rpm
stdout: 2200; rpm
